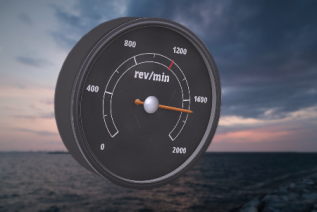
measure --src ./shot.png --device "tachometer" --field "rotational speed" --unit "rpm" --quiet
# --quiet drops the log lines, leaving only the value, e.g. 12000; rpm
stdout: 1700; rpm
